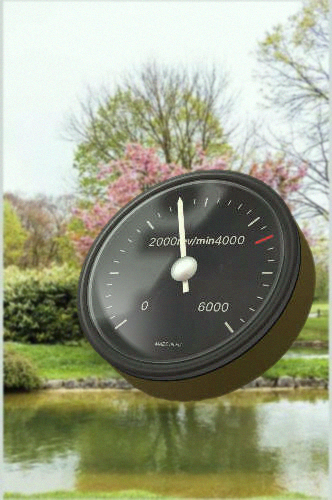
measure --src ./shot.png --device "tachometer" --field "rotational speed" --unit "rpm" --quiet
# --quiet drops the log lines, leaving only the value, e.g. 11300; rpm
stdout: 2600; rpm
